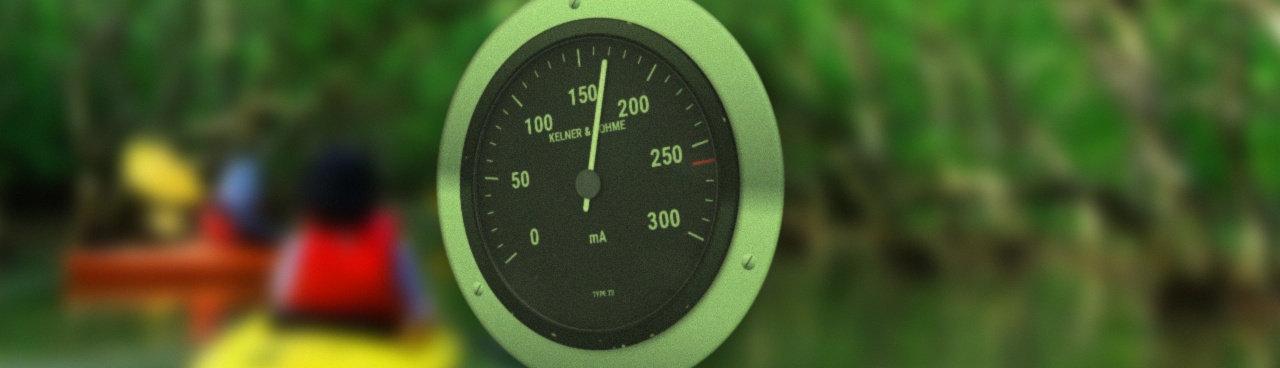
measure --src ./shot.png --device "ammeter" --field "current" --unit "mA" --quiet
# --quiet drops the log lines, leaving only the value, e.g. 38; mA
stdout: 170; mA
